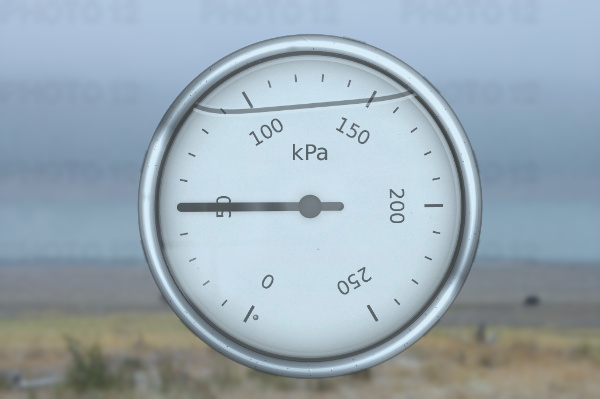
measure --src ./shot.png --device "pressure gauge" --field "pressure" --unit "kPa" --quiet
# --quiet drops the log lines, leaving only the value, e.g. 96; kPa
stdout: 50; kPa
